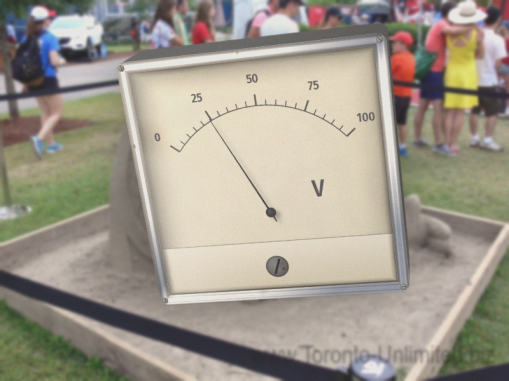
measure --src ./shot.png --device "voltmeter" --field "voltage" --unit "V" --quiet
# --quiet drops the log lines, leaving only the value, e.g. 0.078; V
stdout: 25; V
